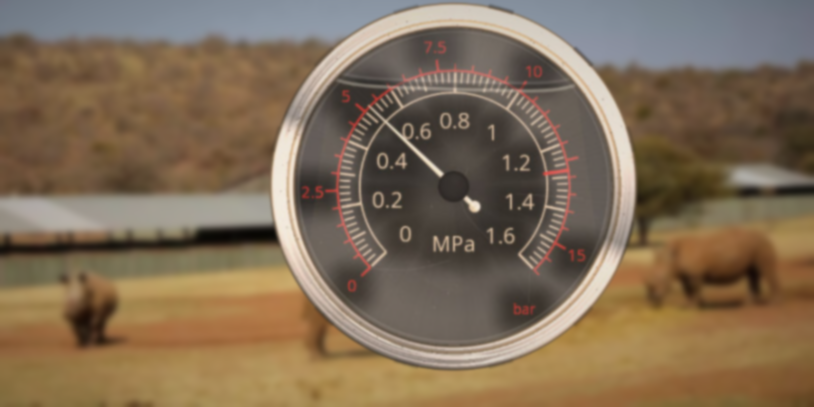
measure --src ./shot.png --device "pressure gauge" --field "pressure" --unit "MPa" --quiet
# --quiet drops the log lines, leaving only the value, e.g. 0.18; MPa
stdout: 0.52; MPa
